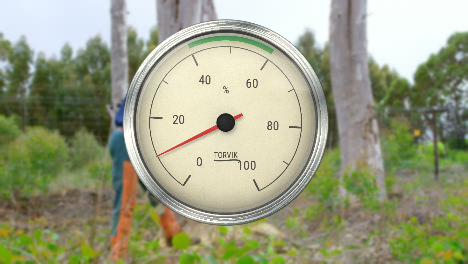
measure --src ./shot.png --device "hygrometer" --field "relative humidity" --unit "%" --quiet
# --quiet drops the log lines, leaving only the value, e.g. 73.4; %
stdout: 10; %
